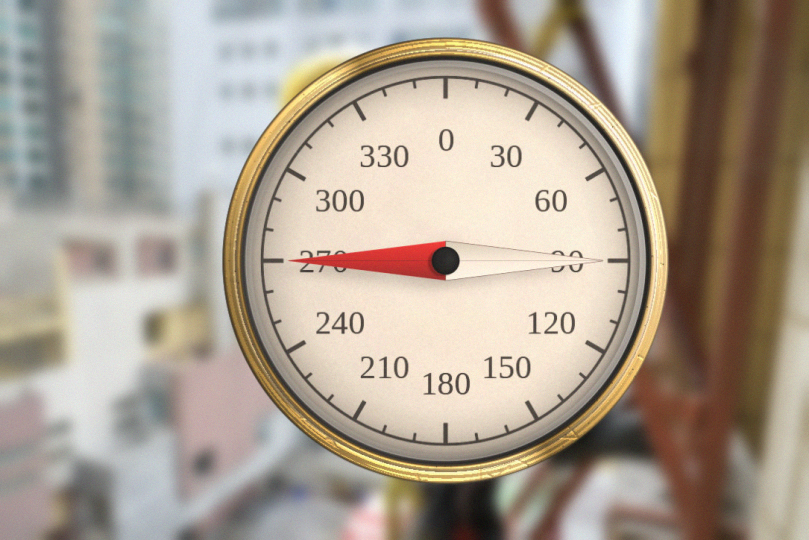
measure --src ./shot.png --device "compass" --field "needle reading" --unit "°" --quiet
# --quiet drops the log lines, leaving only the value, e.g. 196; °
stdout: 270; °
